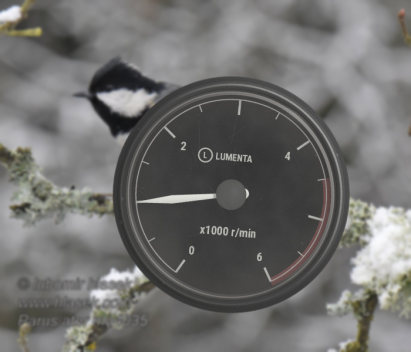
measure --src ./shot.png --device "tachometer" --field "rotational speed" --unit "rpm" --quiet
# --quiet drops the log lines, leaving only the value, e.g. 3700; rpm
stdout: 1000; rpm
